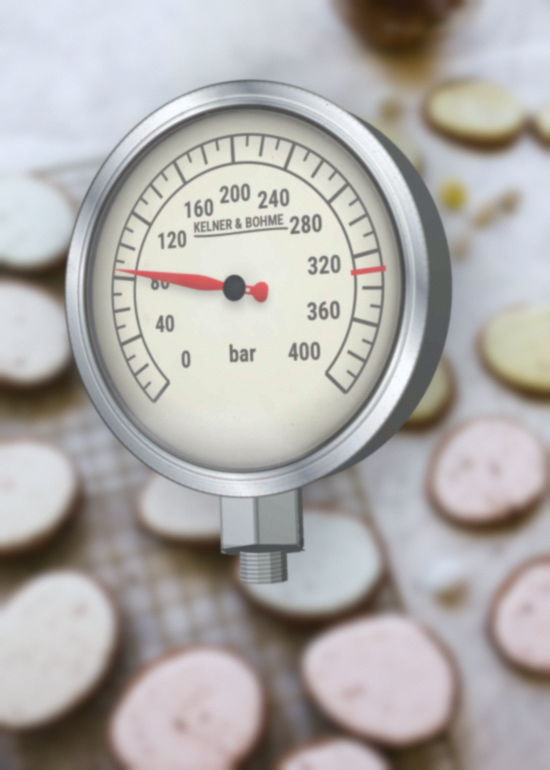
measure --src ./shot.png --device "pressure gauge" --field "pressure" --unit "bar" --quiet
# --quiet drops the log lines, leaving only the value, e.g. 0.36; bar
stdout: 85; bar
